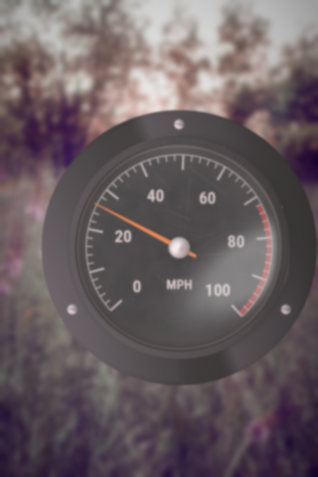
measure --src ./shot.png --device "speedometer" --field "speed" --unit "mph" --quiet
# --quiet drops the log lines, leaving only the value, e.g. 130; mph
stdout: 26; mph
